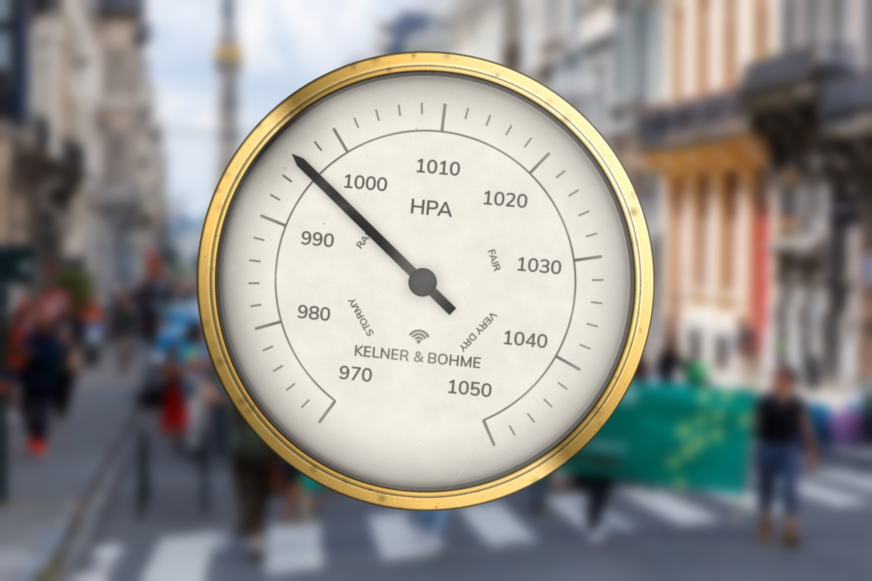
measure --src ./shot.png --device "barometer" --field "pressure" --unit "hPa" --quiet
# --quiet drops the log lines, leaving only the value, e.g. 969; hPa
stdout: 996; hPa
